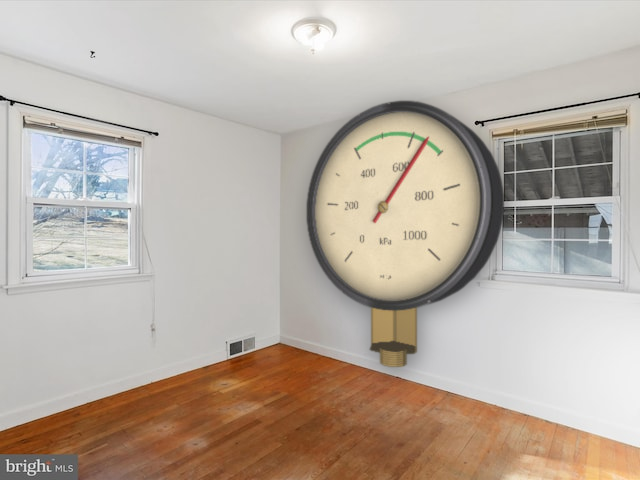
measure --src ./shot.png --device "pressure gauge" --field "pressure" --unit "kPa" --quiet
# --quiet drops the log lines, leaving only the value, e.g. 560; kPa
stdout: 650; kPa
